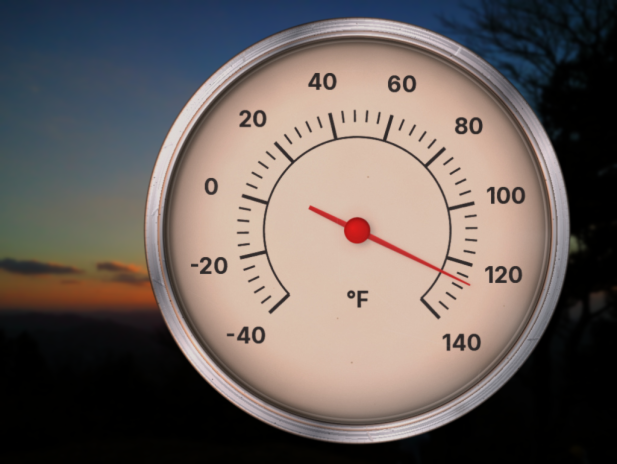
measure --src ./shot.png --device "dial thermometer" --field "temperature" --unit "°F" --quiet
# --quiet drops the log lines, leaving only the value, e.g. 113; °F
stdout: 126; °F
